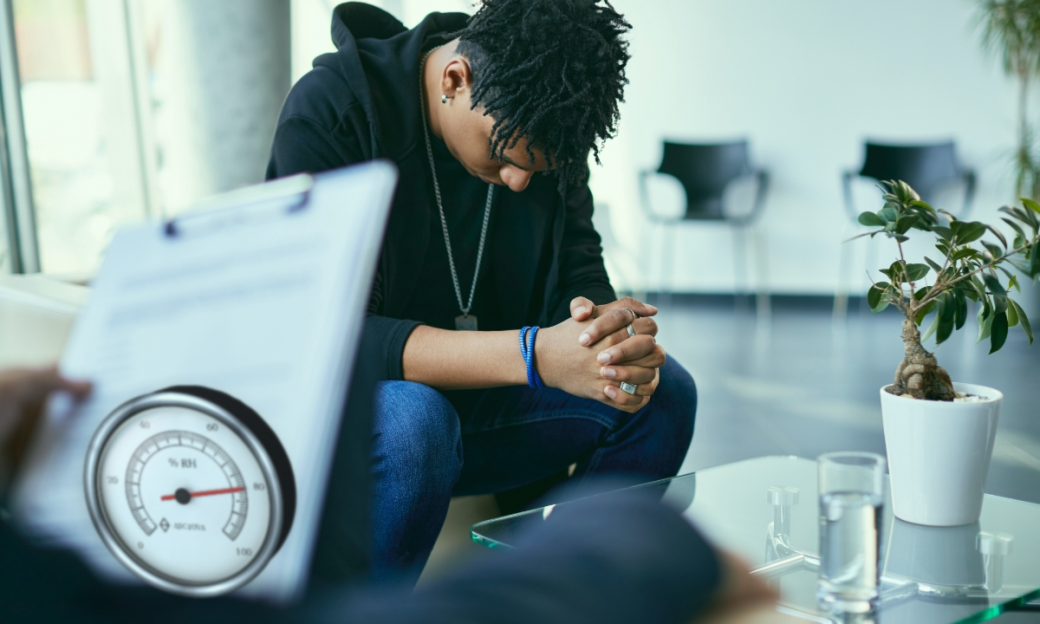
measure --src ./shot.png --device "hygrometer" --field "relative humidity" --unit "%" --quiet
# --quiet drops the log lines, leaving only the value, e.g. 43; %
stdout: 80; %
